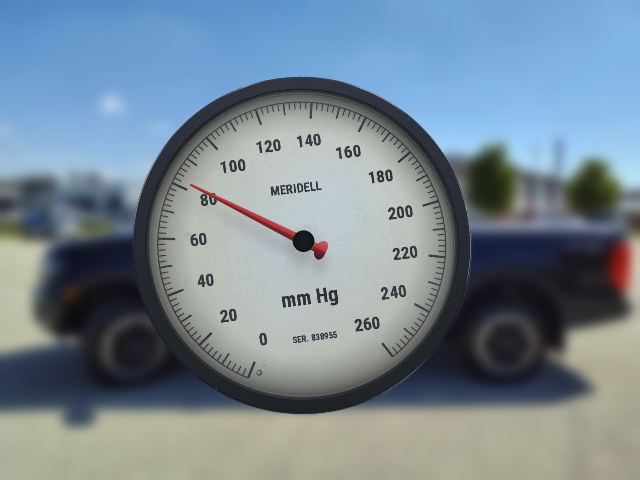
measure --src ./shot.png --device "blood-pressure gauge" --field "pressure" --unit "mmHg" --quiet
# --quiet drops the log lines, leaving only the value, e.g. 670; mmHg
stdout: 82; mmHg
